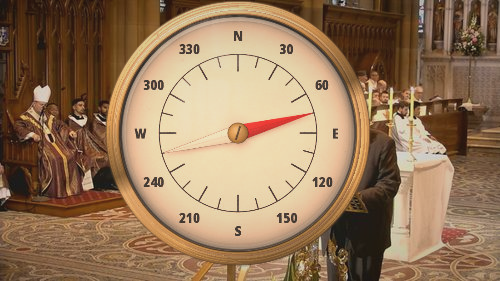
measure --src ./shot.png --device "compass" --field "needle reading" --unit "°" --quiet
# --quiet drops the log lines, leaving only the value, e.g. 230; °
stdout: 75; °
